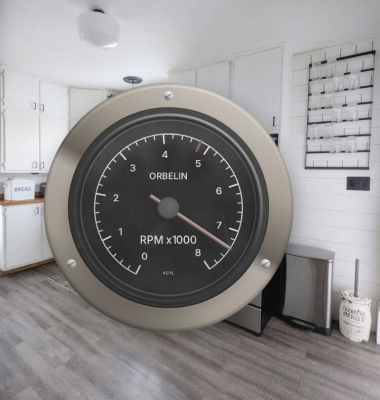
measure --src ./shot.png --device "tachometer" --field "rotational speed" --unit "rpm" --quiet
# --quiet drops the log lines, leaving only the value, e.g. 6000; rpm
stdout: 7400; rpm
